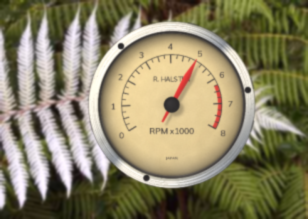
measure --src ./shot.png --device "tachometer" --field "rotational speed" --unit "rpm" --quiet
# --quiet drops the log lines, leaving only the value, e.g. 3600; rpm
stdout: 5000; rpm
